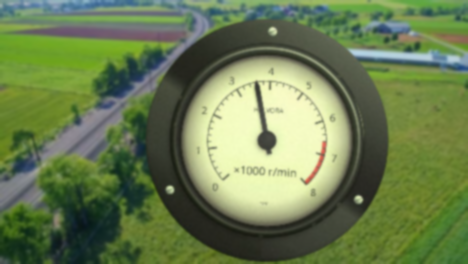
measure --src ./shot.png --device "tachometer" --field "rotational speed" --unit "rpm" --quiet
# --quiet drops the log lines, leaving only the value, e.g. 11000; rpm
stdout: 3600; rpm
